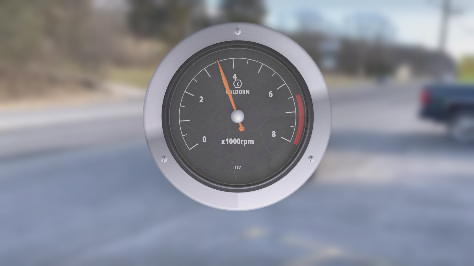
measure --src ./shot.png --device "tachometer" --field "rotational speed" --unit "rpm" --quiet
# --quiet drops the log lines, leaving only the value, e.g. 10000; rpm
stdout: 3500; rpm
